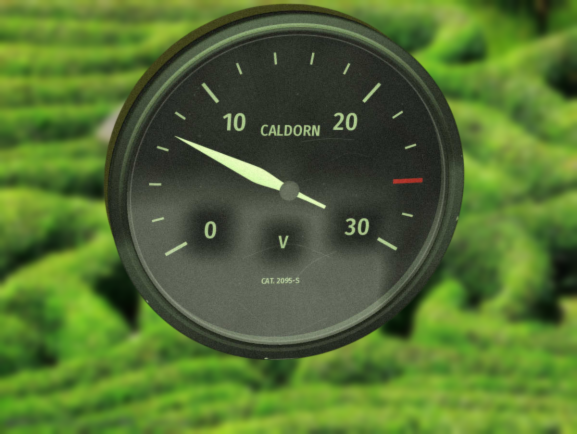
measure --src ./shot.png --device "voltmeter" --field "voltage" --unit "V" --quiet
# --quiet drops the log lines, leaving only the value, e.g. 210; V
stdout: 7; V
